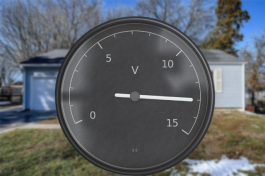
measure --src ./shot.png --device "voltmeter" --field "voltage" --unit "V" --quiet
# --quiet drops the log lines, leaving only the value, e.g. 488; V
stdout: 13; V
